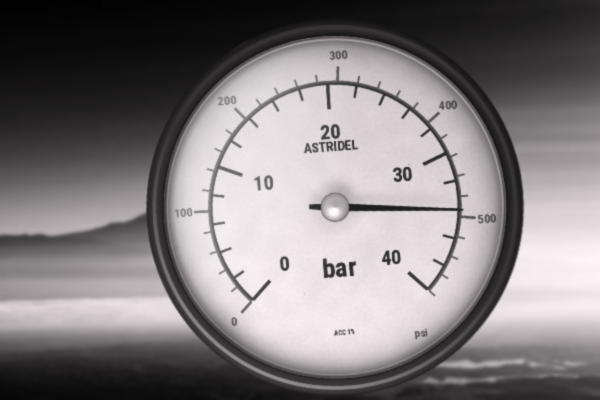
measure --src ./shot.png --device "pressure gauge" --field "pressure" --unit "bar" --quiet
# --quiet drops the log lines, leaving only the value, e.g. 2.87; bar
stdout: 34; bar
